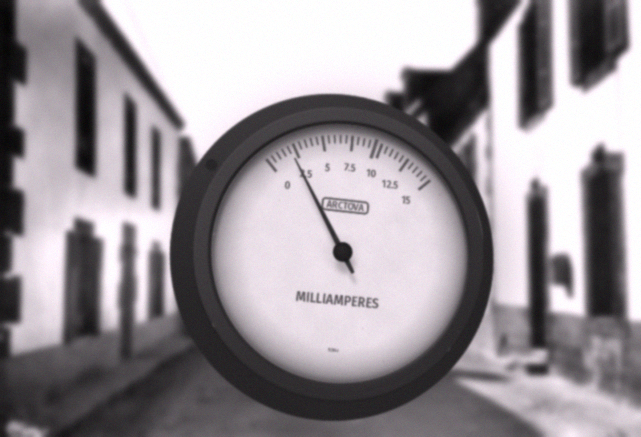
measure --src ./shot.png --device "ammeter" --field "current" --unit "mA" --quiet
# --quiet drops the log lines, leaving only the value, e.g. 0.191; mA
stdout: 2; mA
